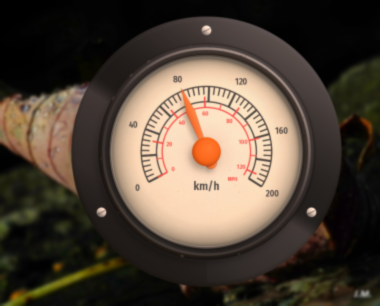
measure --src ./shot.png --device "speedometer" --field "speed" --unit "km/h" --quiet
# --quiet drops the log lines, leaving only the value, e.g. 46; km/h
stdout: 80; km/h
